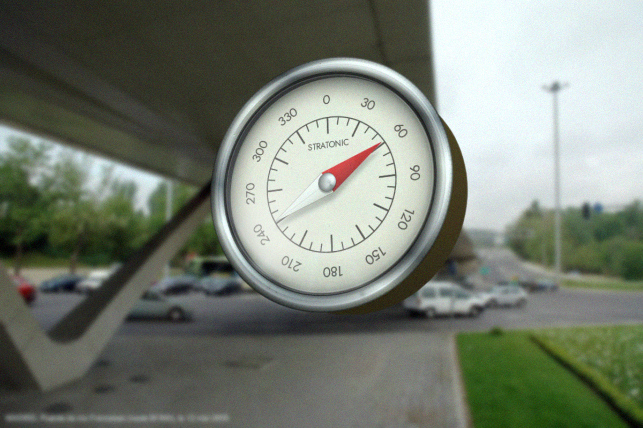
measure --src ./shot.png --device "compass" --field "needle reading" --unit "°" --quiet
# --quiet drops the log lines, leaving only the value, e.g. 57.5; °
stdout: 60; °
